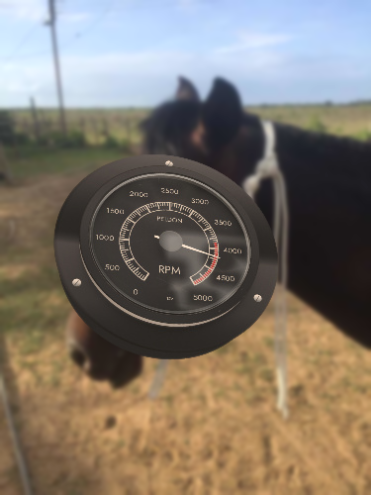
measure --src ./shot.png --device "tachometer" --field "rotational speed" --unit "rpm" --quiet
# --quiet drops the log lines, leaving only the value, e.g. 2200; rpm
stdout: 4250; rpm
